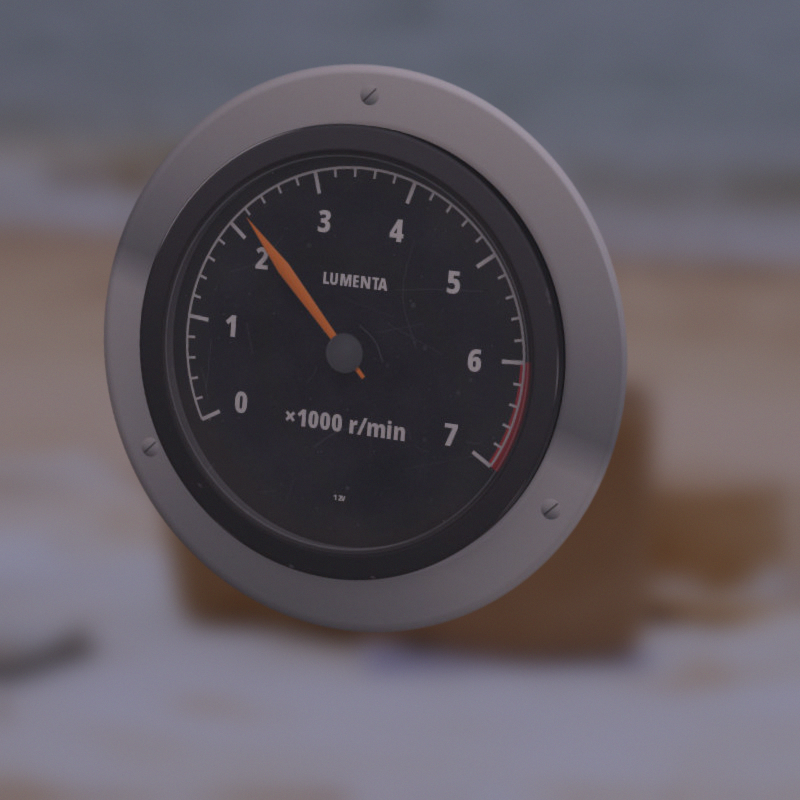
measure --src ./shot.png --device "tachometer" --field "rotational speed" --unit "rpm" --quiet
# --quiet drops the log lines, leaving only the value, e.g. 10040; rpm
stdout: 2200; rpm
